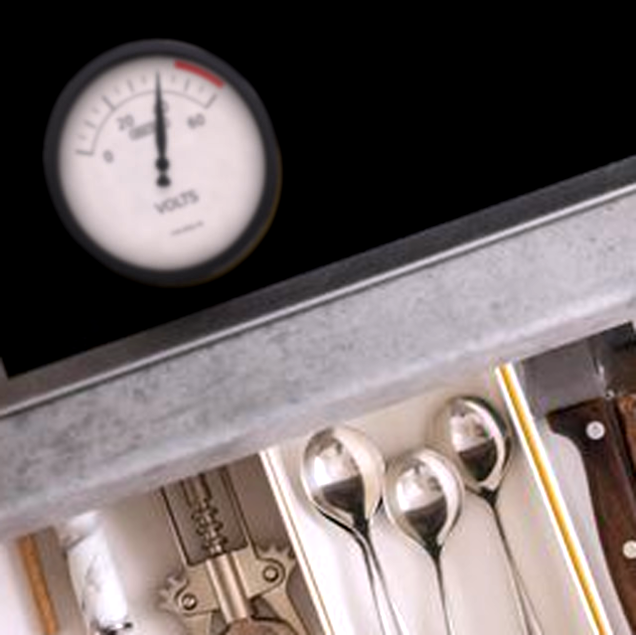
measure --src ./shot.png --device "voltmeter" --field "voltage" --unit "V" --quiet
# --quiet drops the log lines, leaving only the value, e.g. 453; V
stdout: 40; V
